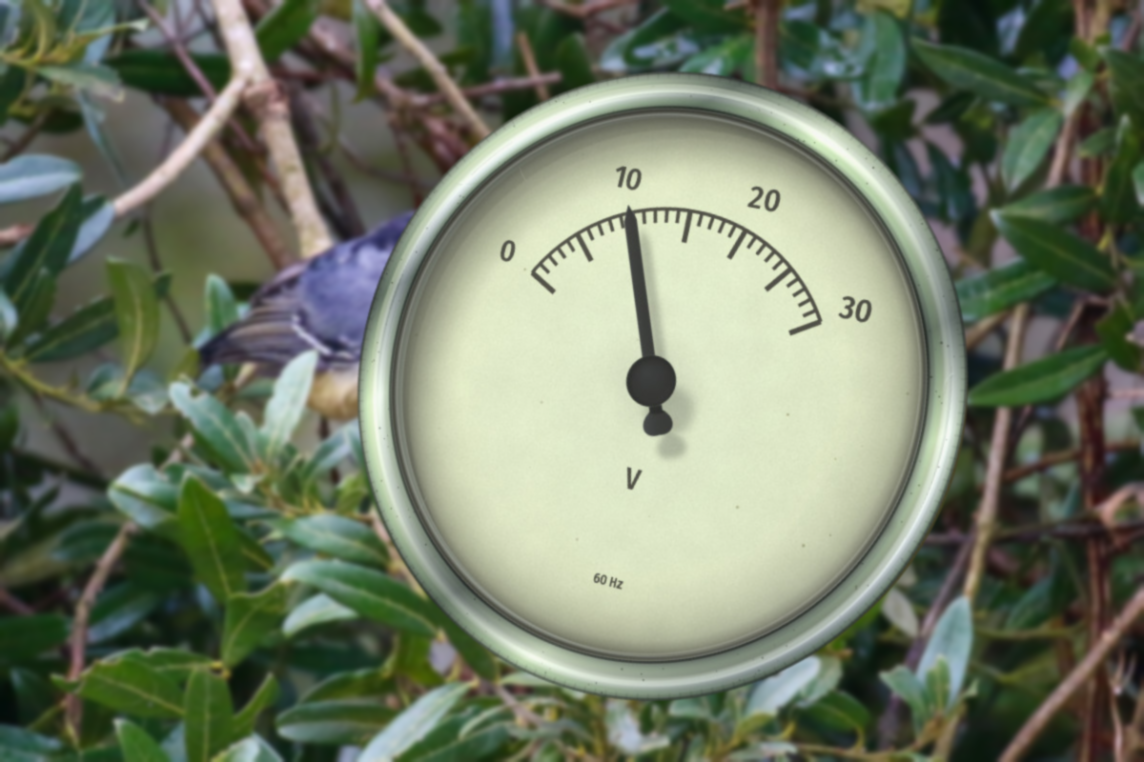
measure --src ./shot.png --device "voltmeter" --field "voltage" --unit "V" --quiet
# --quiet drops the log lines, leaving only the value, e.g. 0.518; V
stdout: 10; V
